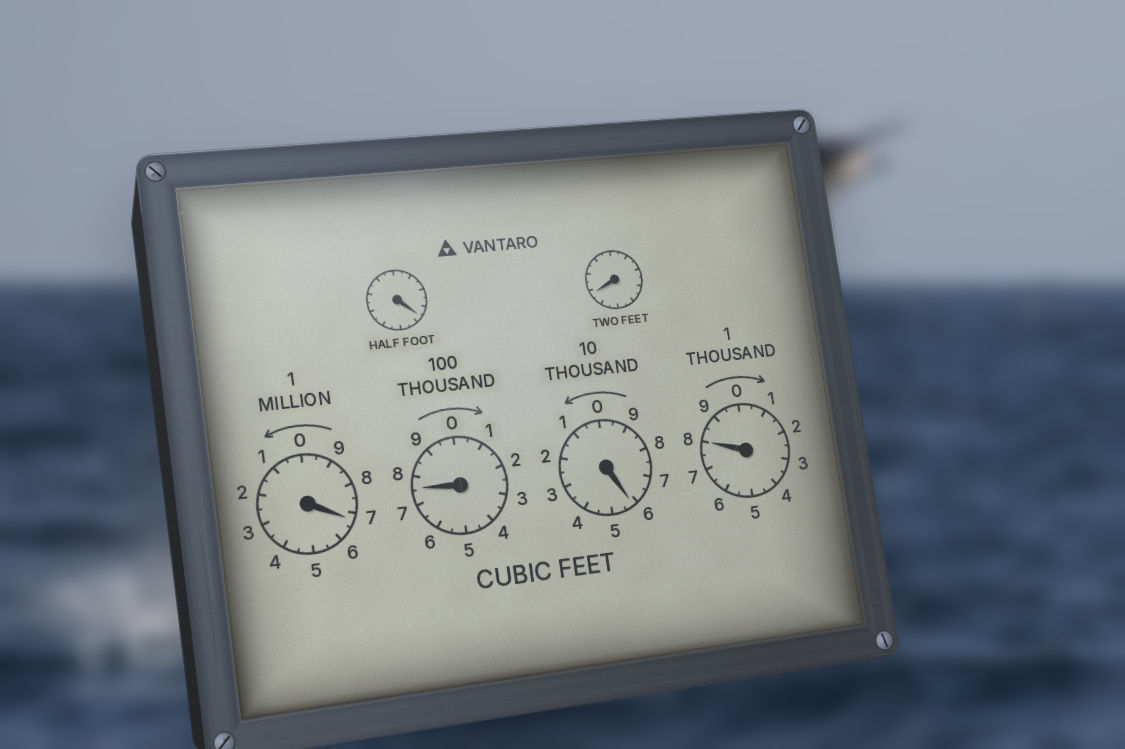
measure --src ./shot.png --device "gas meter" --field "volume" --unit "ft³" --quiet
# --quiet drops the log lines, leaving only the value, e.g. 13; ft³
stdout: 675800; ft³
